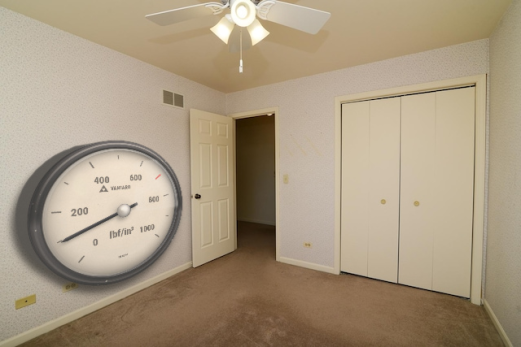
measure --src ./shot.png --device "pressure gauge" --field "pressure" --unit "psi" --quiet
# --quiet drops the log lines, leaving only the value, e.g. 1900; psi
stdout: 100; psi
